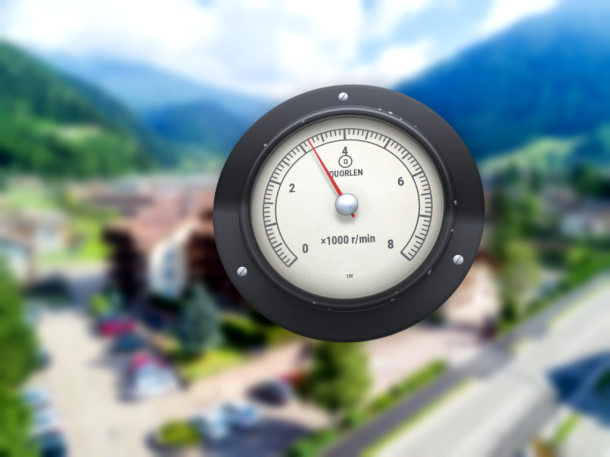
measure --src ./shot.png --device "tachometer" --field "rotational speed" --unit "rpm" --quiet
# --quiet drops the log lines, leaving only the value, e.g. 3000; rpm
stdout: 3200; rpm
